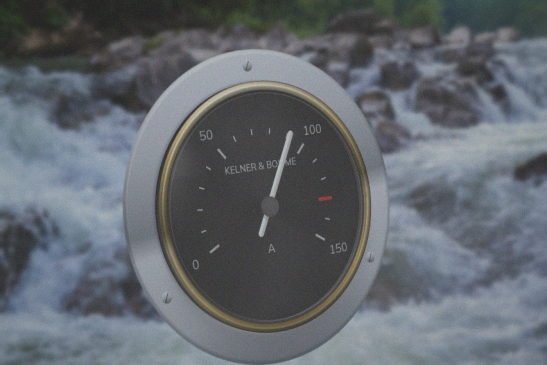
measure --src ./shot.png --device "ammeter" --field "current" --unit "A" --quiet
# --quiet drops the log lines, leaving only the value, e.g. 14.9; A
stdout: 90; A
